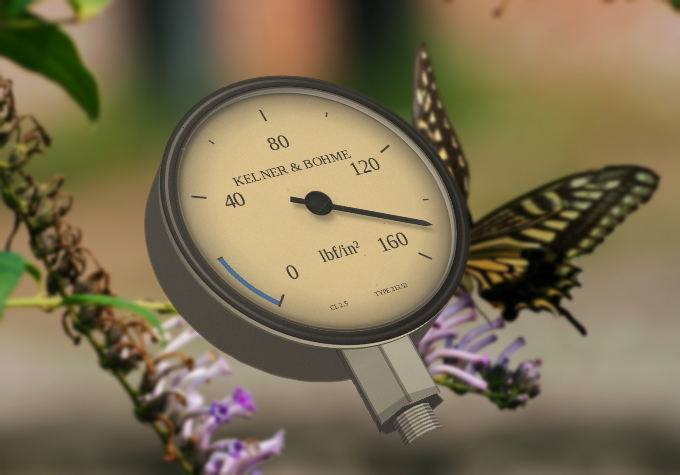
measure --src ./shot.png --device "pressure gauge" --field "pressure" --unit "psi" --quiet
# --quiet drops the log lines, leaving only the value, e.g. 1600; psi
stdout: 150; psi
